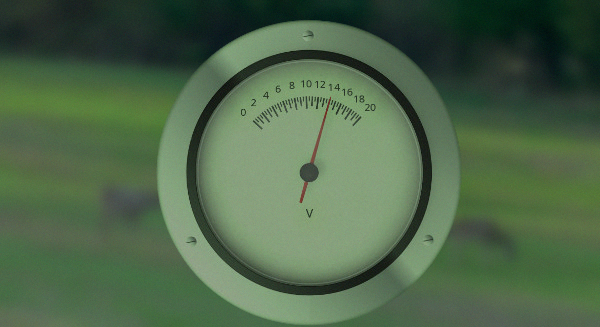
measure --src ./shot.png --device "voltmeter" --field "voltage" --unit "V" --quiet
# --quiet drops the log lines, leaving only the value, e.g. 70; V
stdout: 14; V
